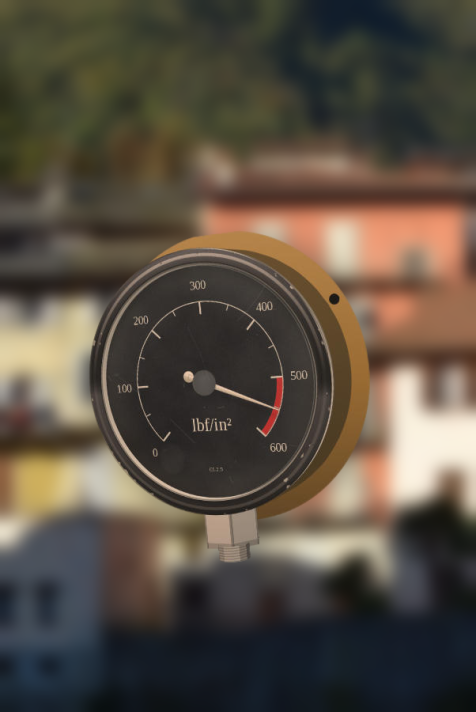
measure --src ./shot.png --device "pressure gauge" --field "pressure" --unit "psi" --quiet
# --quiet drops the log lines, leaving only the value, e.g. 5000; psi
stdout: 550; psi
